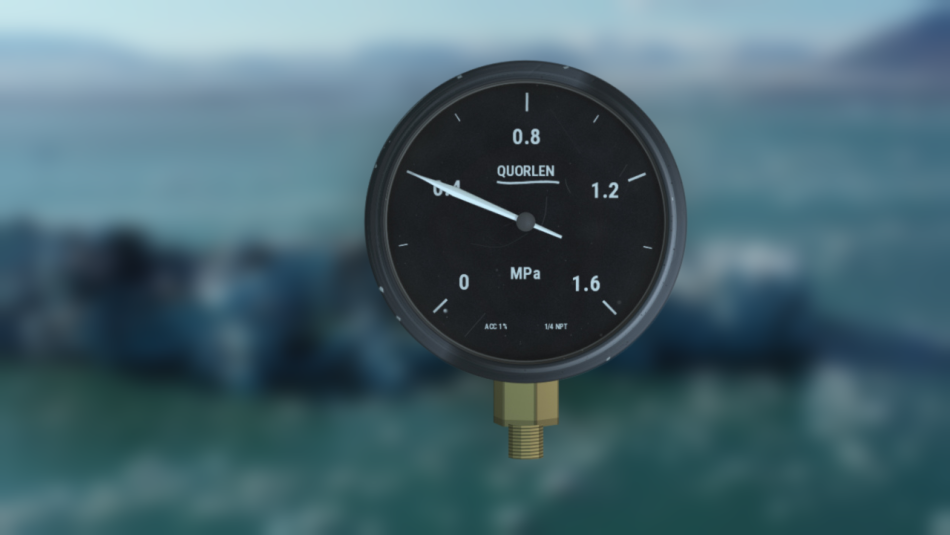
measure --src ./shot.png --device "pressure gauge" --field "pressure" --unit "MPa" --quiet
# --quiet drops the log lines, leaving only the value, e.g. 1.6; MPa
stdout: 0.4; MPa
